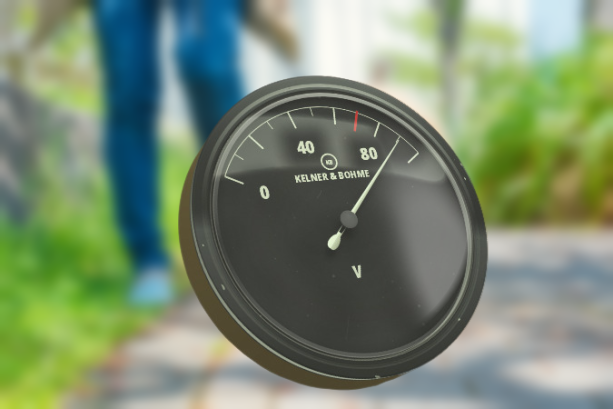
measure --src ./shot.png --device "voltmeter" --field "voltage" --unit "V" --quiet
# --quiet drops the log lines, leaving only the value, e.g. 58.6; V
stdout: 90; V
